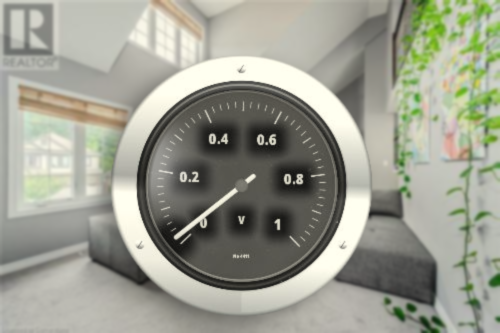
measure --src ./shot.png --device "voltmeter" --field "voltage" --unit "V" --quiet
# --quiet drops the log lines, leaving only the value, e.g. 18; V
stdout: 0.02; V
